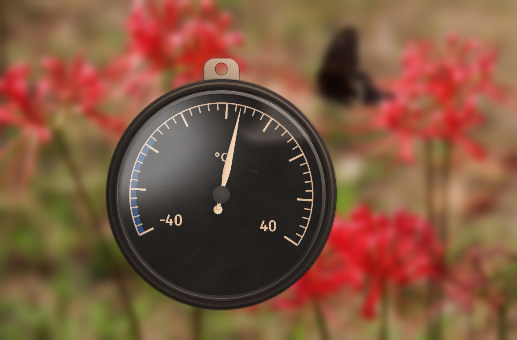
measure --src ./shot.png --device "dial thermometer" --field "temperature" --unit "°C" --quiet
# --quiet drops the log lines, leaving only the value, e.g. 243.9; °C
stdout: 3; °C
